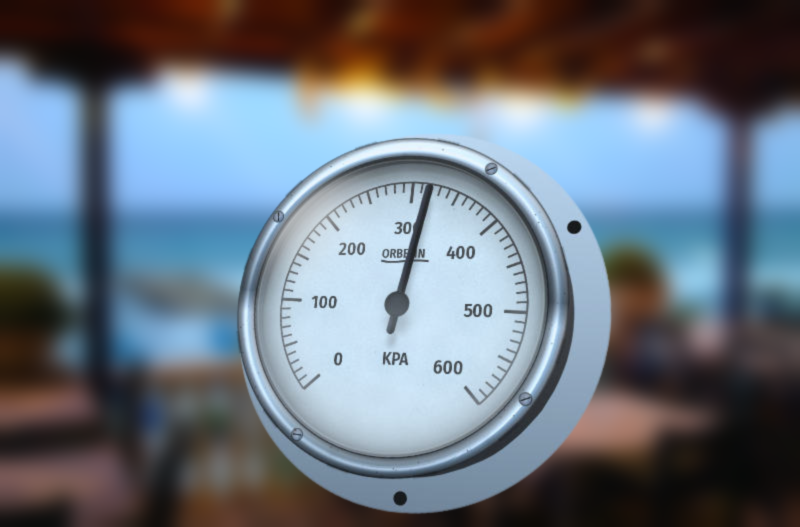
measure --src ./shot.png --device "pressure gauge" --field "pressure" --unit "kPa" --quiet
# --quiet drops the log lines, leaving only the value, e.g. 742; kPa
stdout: 320; kPa
